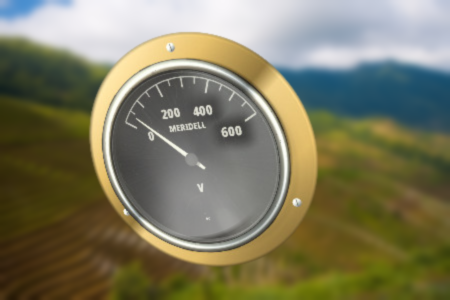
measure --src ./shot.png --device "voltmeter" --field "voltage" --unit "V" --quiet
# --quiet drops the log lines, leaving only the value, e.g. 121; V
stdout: 50; V
